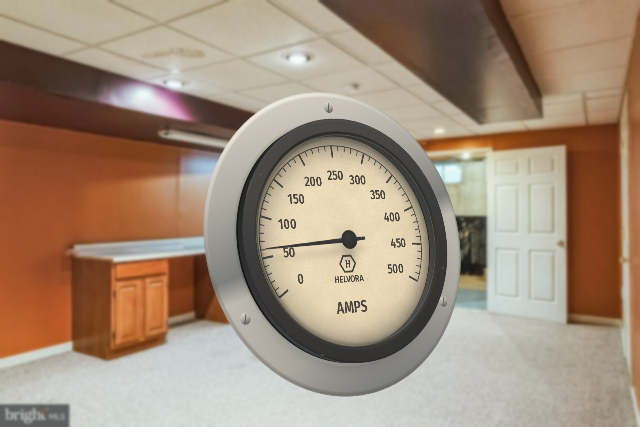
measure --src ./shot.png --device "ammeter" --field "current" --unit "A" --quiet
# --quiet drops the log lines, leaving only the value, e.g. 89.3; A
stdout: 60; A
